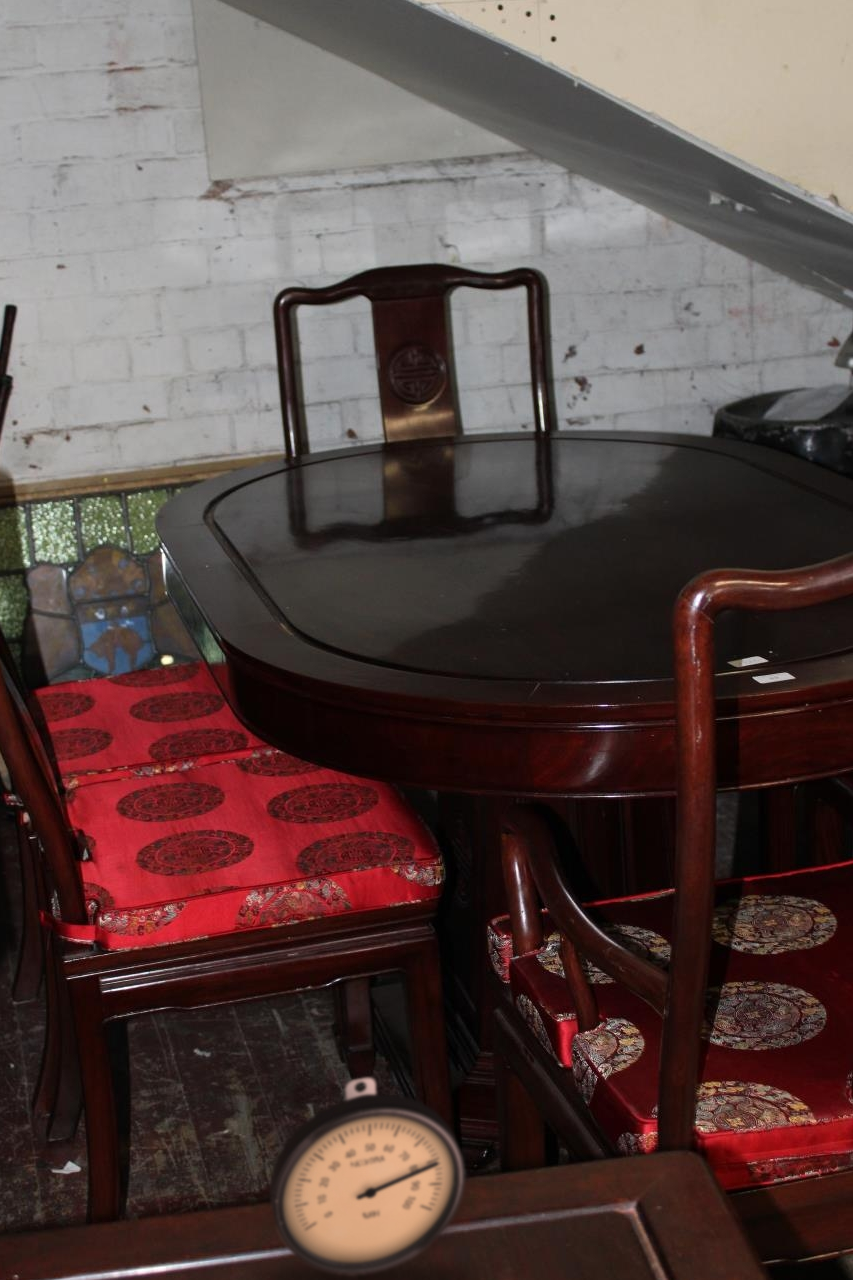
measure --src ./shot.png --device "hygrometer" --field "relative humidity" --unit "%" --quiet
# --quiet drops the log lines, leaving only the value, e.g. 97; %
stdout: 80; %
